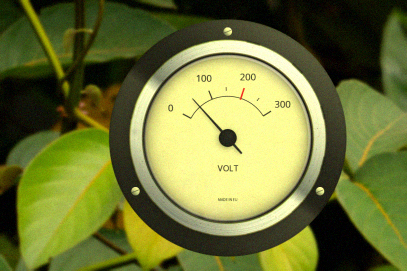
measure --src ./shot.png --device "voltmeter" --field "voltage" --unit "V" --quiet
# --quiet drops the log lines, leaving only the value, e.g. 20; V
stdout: 50; V
